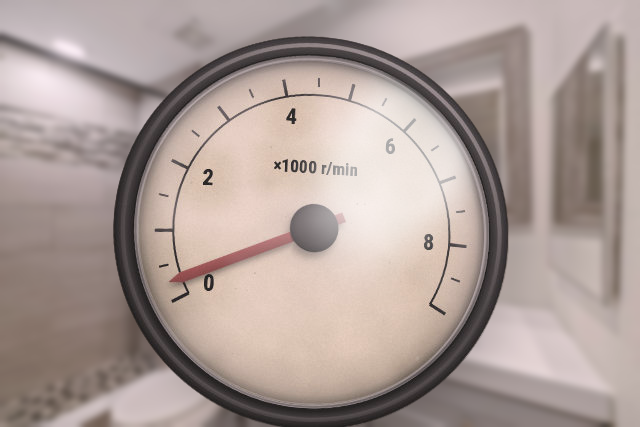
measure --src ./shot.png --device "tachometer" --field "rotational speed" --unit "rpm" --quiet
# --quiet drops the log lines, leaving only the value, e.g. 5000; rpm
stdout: 250; rpm
